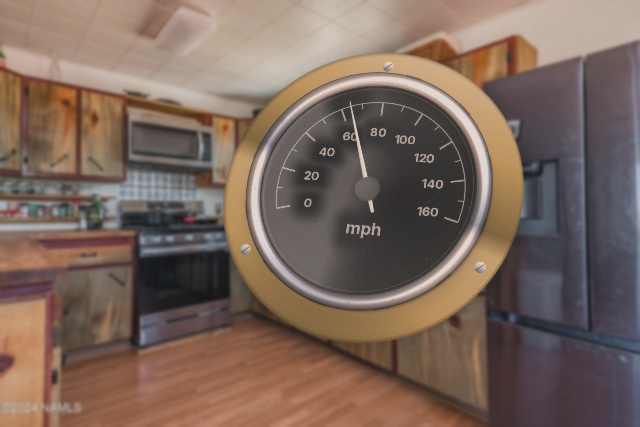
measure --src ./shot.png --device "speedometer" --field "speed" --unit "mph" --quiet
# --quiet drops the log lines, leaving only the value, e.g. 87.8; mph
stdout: 65; mph
